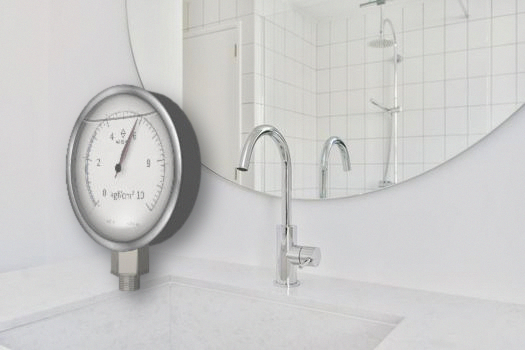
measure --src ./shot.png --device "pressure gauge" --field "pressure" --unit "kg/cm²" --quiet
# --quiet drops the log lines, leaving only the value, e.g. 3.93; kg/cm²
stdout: 6; kg/cm²
